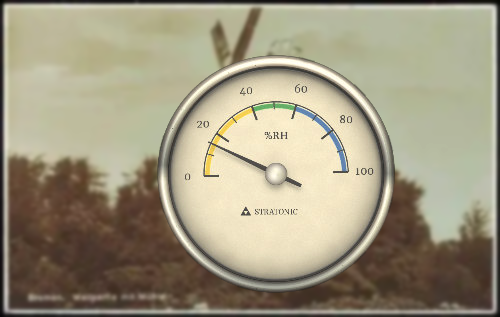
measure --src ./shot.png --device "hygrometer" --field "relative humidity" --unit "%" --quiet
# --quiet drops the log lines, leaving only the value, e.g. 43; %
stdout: 15; %
